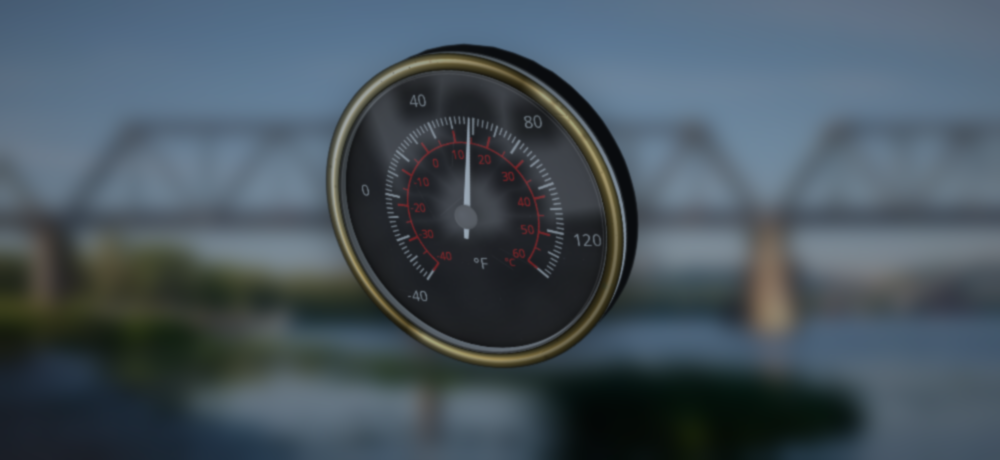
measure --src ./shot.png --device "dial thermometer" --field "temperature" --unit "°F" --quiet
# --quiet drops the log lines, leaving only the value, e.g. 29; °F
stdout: 60; °F
